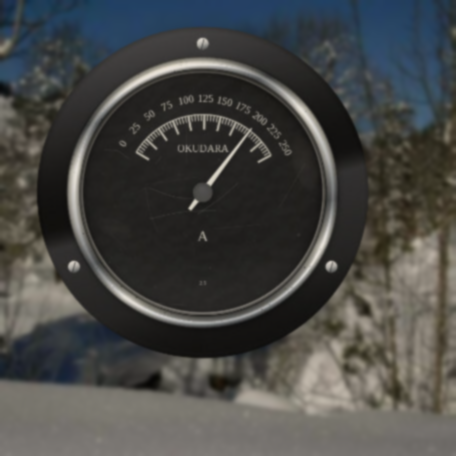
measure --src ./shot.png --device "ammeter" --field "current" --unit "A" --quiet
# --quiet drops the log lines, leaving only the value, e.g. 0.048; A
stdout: 200; A
